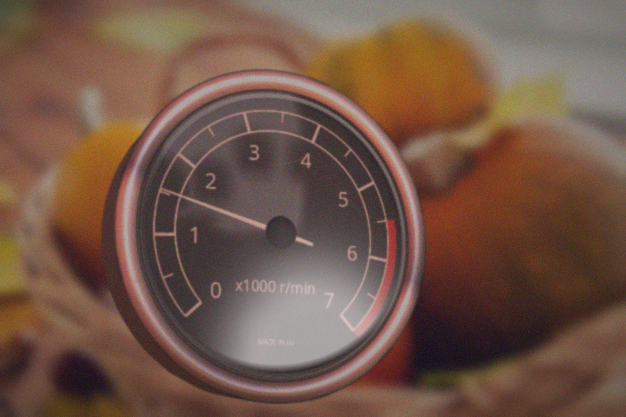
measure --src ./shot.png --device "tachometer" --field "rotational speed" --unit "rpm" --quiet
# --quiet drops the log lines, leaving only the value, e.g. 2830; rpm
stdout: 1500; rpm
